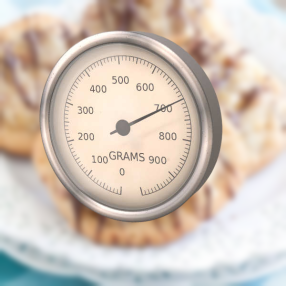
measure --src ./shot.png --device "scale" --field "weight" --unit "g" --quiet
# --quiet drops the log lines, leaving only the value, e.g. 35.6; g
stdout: 700; g
